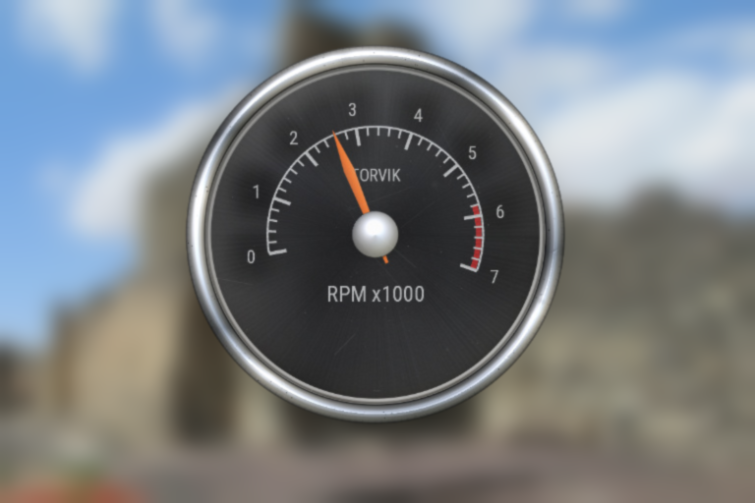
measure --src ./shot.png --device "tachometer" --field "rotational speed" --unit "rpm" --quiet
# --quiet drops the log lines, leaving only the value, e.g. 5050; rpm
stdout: 2600; rpm
